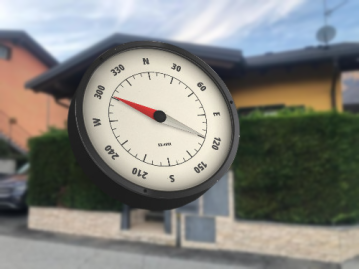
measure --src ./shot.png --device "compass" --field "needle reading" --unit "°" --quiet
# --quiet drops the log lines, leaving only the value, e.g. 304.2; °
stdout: 300; °
